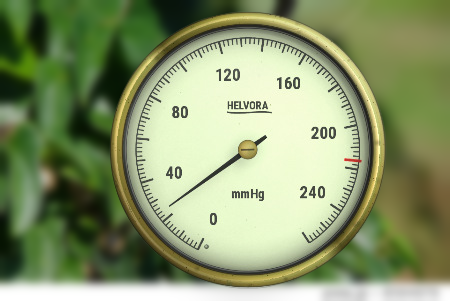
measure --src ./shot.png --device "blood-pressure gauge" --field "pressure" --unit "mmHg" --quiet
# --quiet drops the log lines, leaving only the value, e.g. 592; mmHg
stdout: 24; mmHg
